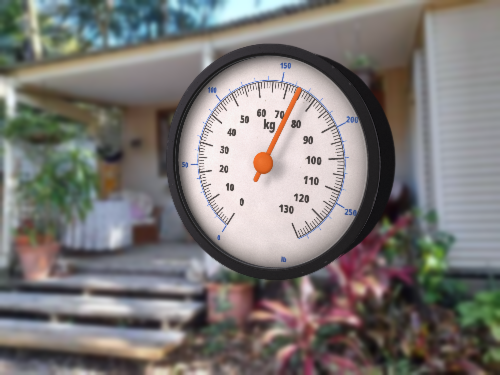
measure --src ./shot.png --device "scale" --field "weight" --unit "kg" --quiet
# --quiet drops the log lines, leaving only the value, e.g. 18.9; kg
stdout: 75; kg
